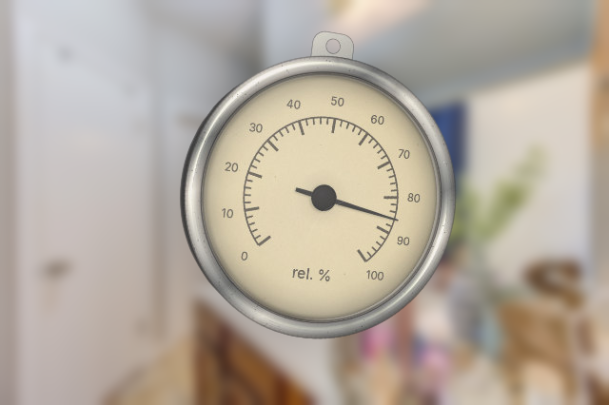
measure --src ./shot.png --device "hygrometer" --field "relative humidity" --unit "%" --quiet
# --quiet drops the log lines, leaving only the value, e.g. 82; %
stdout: 86; %
